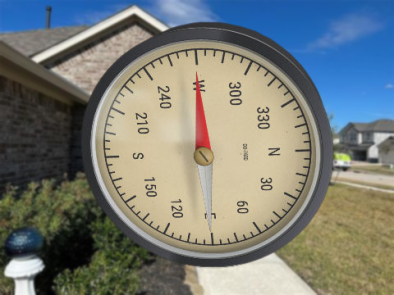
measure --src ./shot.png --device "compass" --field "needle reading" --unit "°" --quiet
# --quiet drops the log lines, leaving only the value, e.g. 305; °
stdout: 270; °
